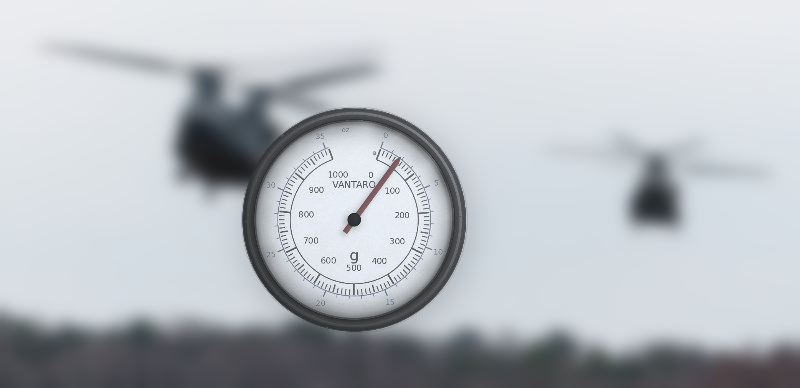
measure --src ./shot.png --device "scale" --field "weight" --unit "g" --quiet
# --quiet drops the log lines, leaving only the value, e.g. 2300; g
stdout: 50; g
